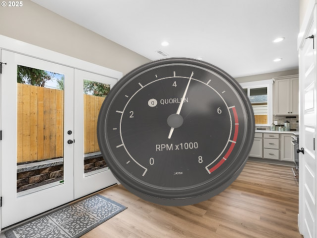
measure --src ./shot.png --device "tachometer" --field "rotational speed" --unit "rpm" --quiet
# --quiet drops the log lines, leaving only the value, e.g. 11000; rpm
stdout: 4500; rpm
